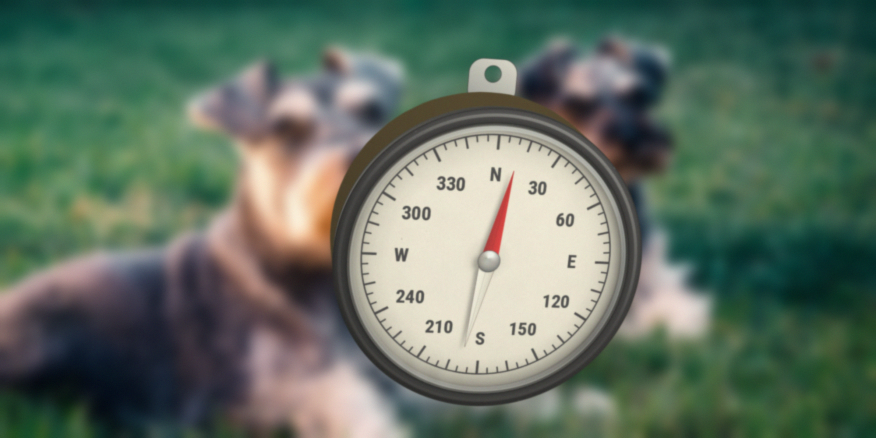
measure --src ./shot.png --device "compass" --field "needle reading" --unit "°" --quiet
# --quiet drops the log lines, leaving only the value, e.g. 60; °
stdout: 10; °
